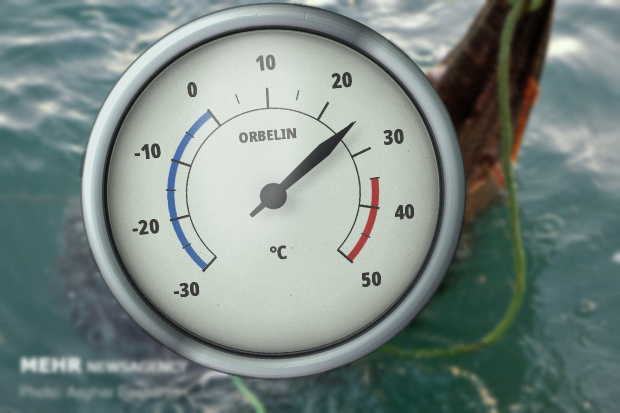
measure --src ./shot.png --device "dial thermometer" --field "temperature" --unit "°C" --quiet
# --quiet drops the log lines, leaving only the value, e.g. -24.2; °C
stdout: 25; °C
